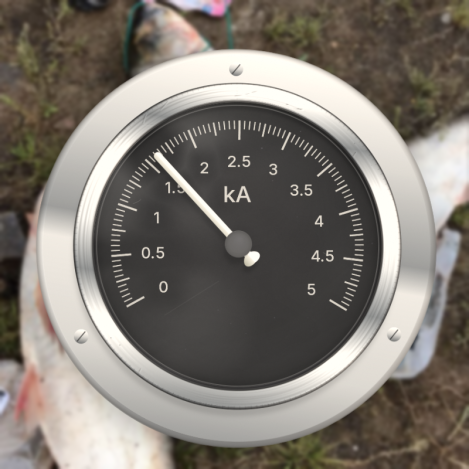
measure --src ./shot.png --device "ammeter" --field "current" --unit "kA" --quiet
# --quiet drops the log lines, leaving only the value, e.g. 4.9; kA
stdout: 1.6; kA
